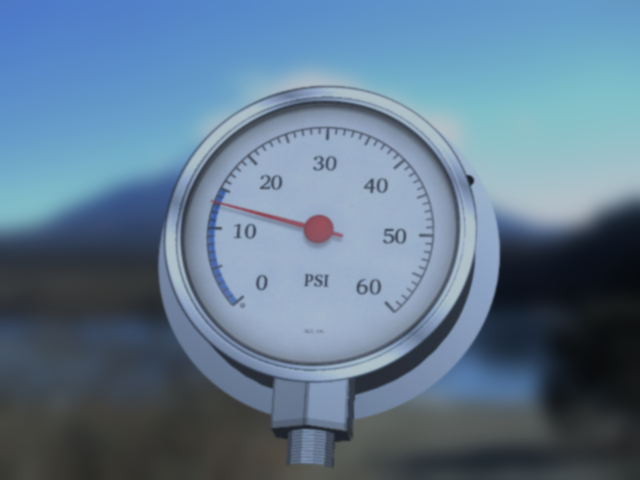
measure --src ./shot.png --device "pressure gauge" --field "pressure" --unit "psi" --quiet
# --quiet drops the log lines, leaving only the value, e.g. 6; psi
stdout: 13; psi
